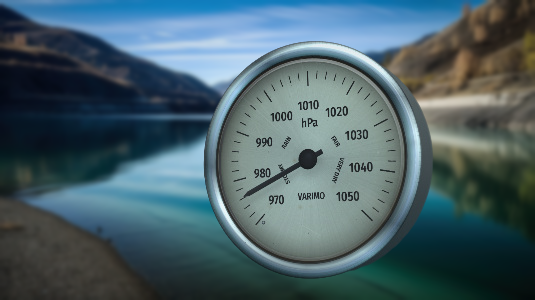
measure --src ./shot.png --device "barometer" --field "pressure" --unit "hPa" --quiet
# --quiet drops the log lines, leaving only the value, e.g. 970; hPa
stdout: 976; hPa
